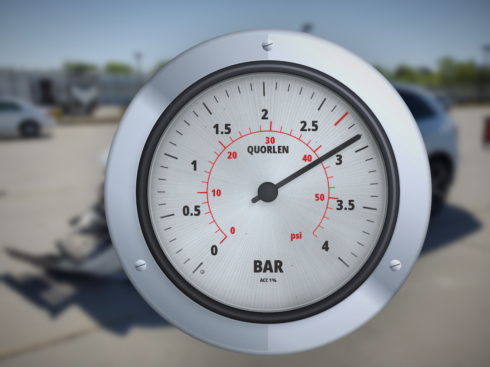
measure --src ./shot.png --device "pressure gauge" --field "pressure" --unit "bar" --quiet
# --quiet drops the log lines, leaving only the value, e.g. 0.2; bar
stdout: 2.9; bar
